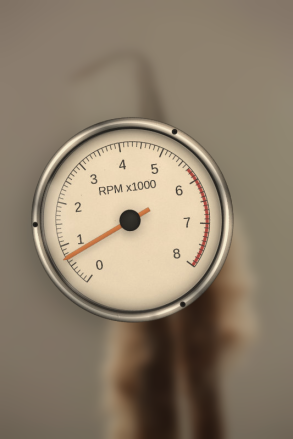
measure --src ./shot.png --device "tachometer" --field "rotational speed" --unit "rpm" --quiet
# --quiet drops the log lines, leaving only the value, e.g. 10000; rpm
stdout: 700; rpm
